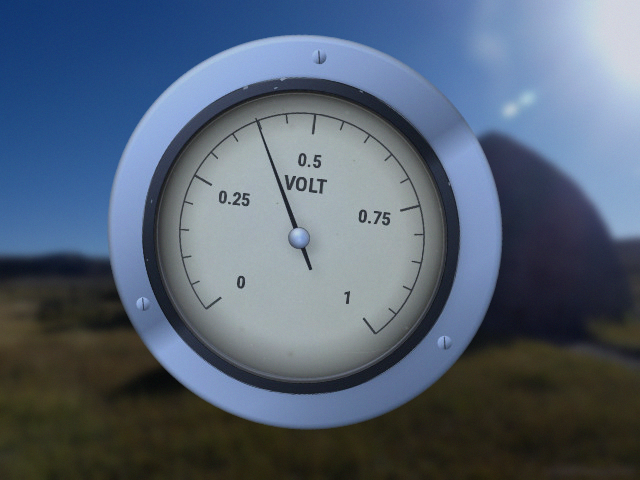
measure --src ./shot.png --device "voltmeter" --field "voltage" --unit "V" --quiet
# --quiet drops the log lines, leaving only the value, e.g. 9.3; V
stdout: 0.4; V
